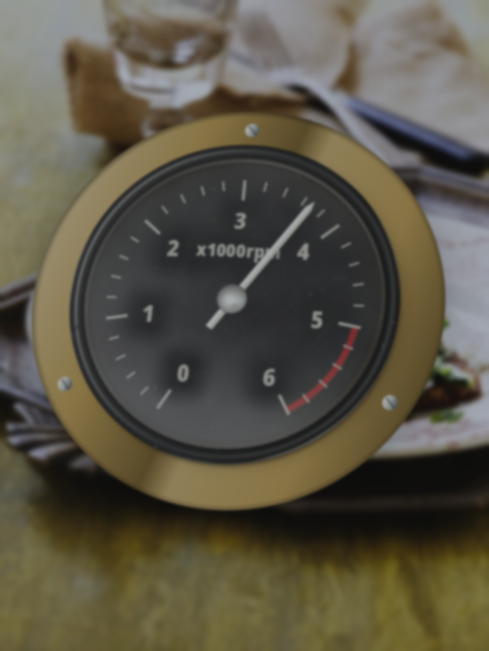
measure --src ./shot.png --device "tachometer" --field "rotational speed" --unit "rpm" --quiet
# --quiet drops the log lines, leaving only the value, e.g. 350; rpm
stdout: 3700; rpm
